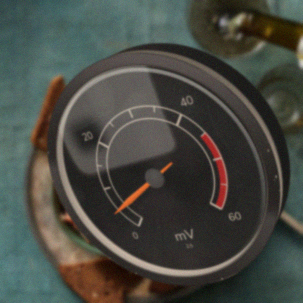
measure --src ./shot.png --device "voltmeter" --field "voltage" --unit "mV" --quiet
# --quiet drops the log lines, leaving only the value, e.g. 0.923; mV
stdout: 5; mV
